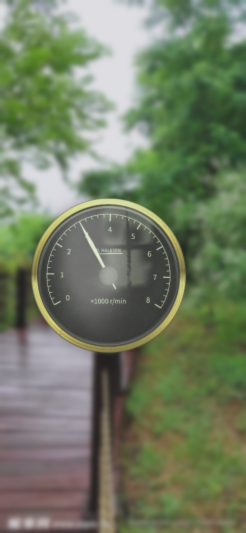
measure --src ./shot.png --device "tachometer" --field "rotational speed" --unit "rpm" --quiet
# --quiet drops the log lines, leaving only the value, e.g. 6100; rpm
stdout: 3000; rpm
